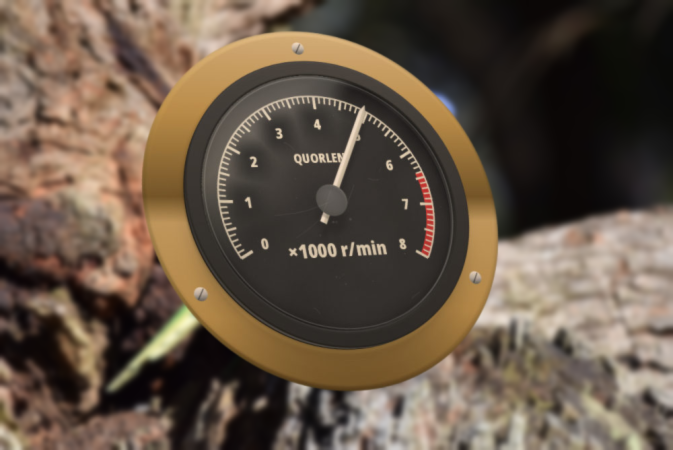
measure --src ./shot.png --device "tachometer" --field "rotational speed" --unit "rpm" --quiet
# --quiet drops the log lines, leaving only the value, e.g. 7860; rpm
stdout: 4900; rpm
